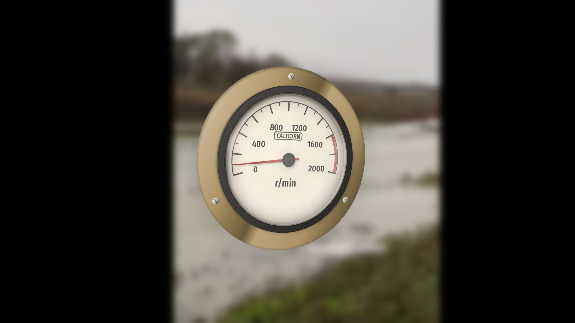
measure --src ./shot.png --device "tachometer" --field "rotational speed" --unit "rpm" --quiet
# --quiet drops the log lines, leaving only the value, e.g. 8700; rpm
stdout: 100; rpm
